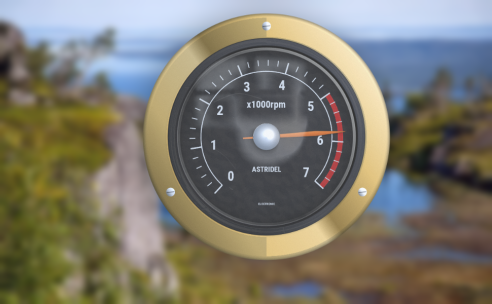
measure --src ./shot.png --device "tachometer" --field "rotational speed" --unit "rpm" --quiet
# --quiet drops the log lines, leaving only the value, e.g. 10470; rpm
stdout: 5800; rpm
